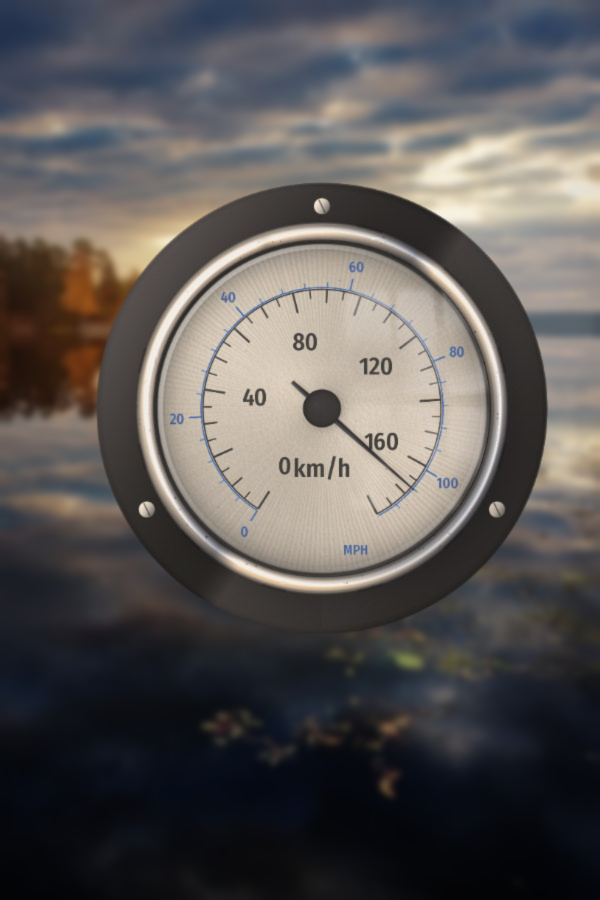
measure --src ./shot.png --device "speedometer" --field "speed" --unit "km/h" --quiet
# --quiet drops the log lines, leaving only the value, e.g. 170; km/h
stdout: 167.5; km/h
